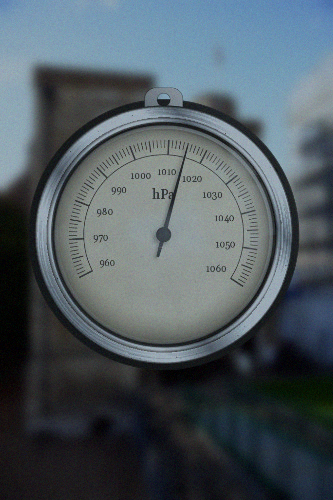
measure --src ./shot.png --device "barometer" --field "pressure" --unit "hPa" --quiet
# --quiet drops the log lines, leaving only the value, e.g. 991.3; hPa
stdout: 1015; hPa
